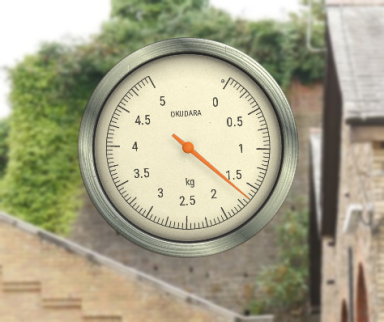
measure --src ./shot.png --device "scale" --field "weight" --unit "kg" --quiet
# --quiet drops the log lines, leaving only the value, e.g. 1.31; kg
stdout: 1.65; kg
